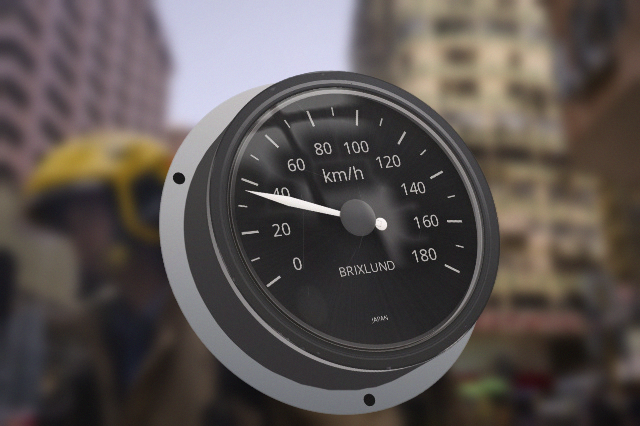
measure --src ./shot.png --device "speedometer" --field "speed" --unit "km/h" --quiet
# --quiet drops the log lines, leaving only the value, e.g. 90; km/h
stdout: 35; km/h
